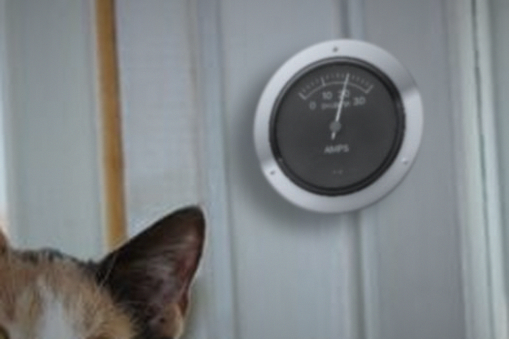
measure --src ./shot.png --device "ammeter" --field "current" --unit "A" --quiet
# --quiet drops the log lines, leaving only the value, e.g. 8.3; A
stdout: 20; A
